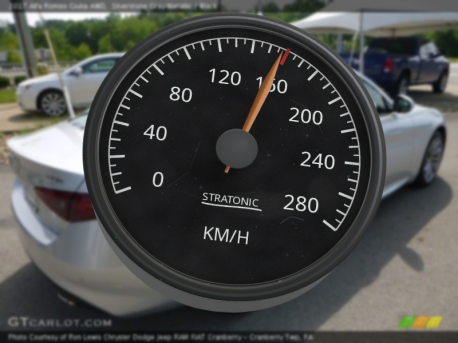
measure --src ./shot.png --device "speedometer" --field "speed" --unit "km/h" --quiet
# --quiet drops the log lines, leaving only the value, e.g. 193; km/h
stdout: 157.5; km/h
